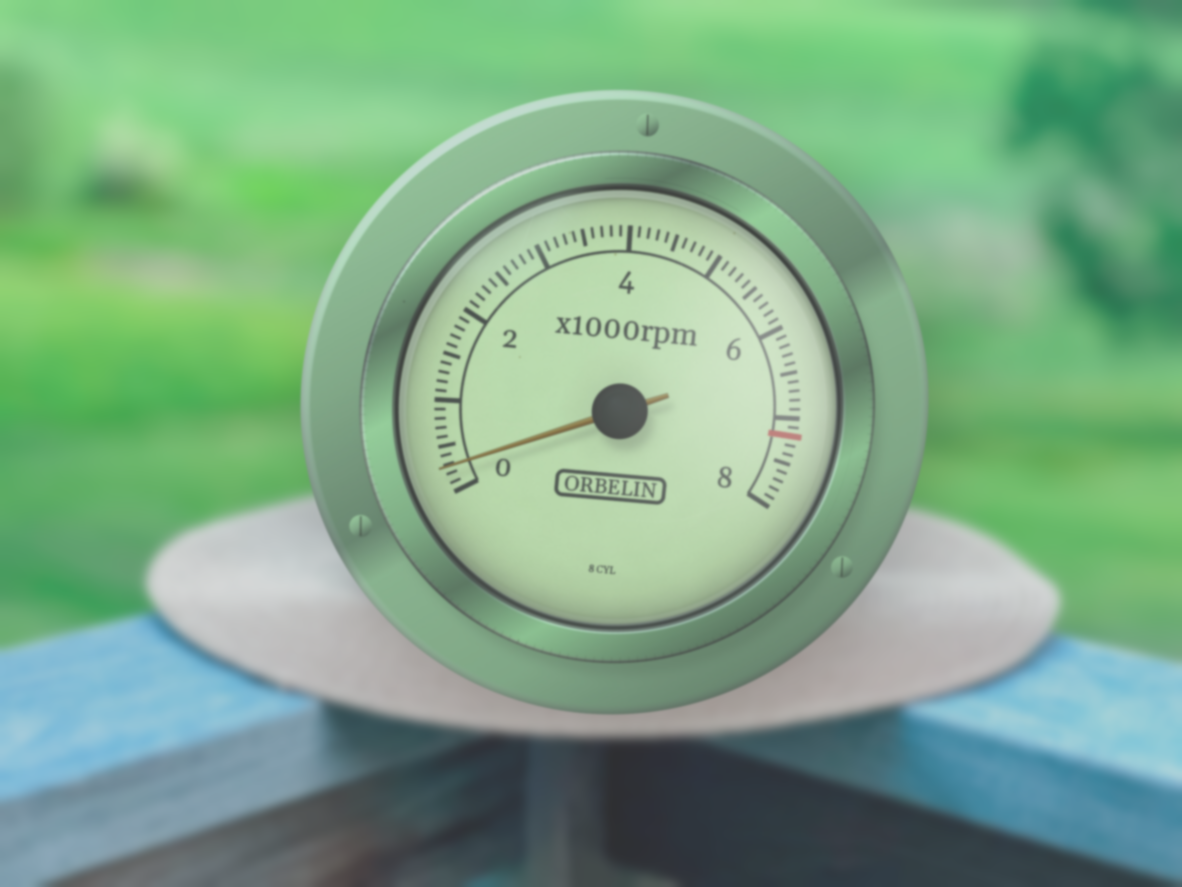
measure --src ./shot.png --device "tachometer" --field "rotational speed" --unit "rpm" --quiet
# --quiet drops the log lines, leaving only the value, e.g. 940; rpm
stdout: 300; rpm
